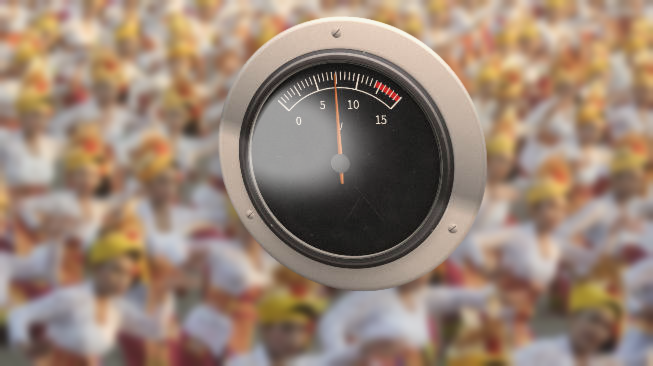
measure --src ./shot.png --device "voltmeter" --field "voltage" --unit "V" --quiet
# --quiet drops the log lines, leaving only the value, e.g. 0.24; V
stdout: 7.5; V
